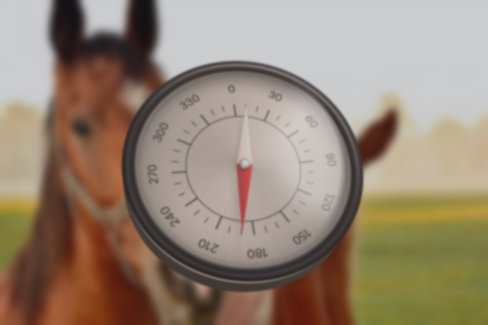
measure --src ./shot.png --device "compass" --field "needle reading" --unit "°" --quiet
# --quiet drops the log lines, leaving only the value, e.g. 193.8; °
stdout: 190; °
